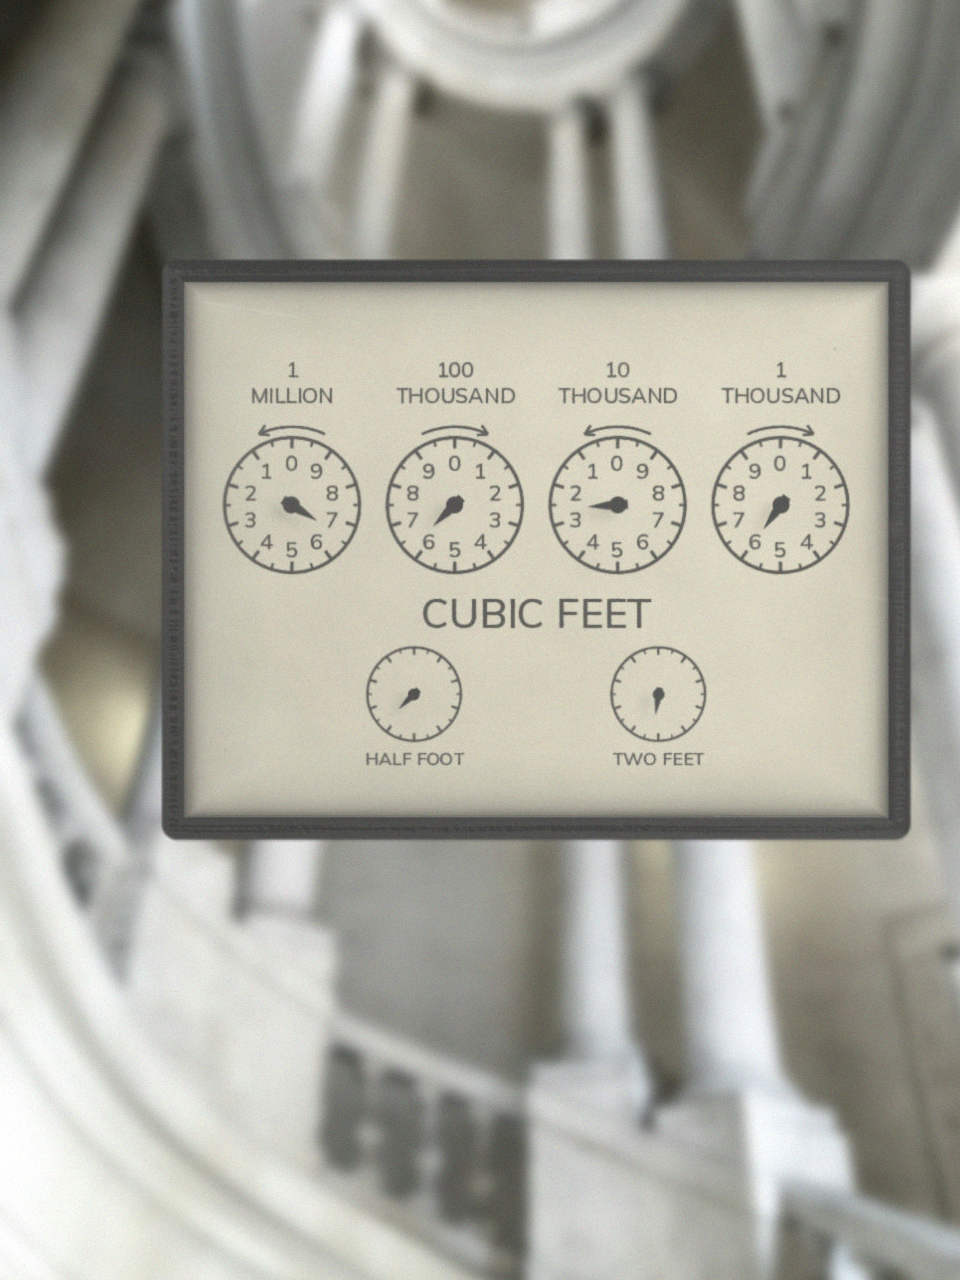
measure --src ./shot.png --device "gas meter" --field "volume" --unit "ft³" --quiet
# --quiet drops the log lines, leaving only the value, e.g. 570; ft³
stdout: 662600; ft³
